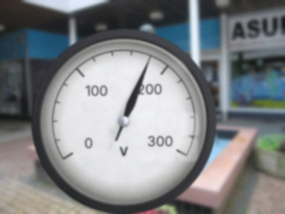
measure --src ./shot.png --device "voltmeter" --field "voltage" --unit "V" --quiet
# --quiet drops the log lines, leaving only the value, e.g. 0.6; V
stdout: 180; V
